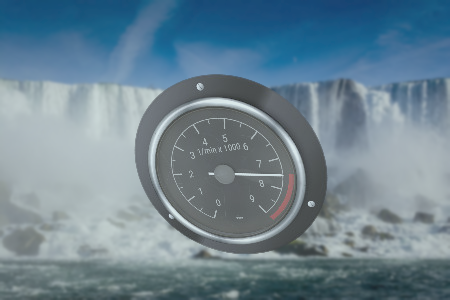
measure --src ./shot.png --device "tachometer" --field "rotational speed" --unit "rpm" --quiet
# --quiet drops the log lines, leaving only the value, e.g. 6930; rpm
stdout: 7500; rpm
